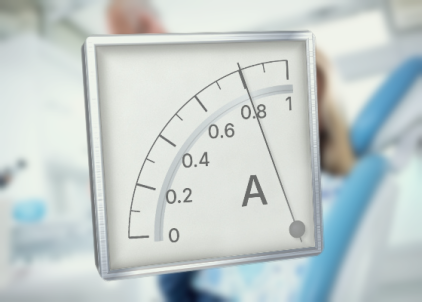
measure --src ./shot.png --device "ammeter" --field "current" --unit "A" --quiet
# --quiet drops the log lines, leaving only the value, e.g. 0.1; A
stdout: 0.8; A
